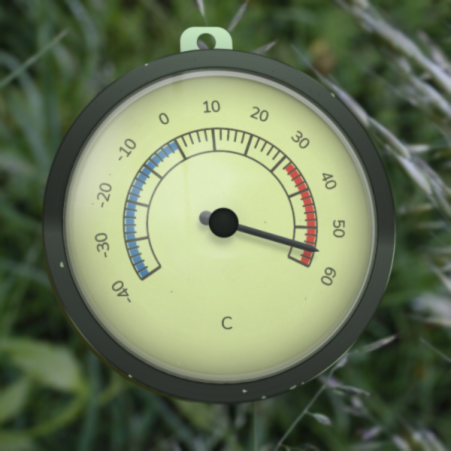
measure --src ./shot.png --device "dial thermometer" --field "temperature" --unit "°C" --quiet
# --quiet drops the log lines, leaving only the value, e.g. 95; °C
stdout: 56; °C
